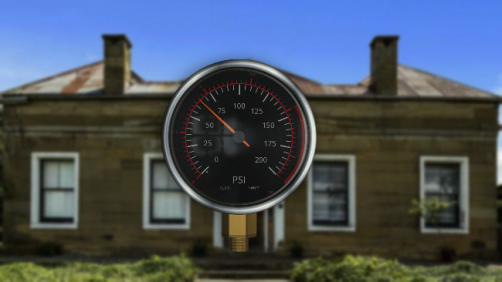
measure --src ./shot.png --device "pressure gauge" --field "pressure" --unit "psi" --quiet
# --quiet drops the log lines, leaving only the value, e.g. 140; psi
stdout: 65; psi
